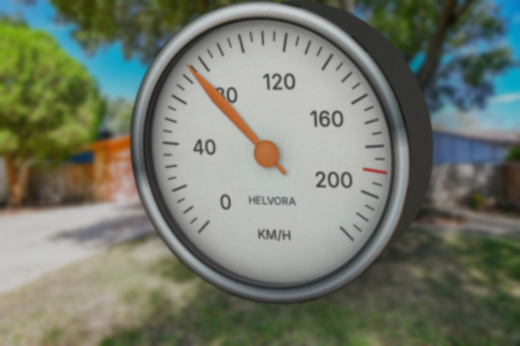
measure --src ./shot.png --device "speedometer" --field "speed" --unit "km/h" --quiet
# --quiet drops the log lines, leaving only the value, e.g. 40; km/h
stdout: 75; km/h
